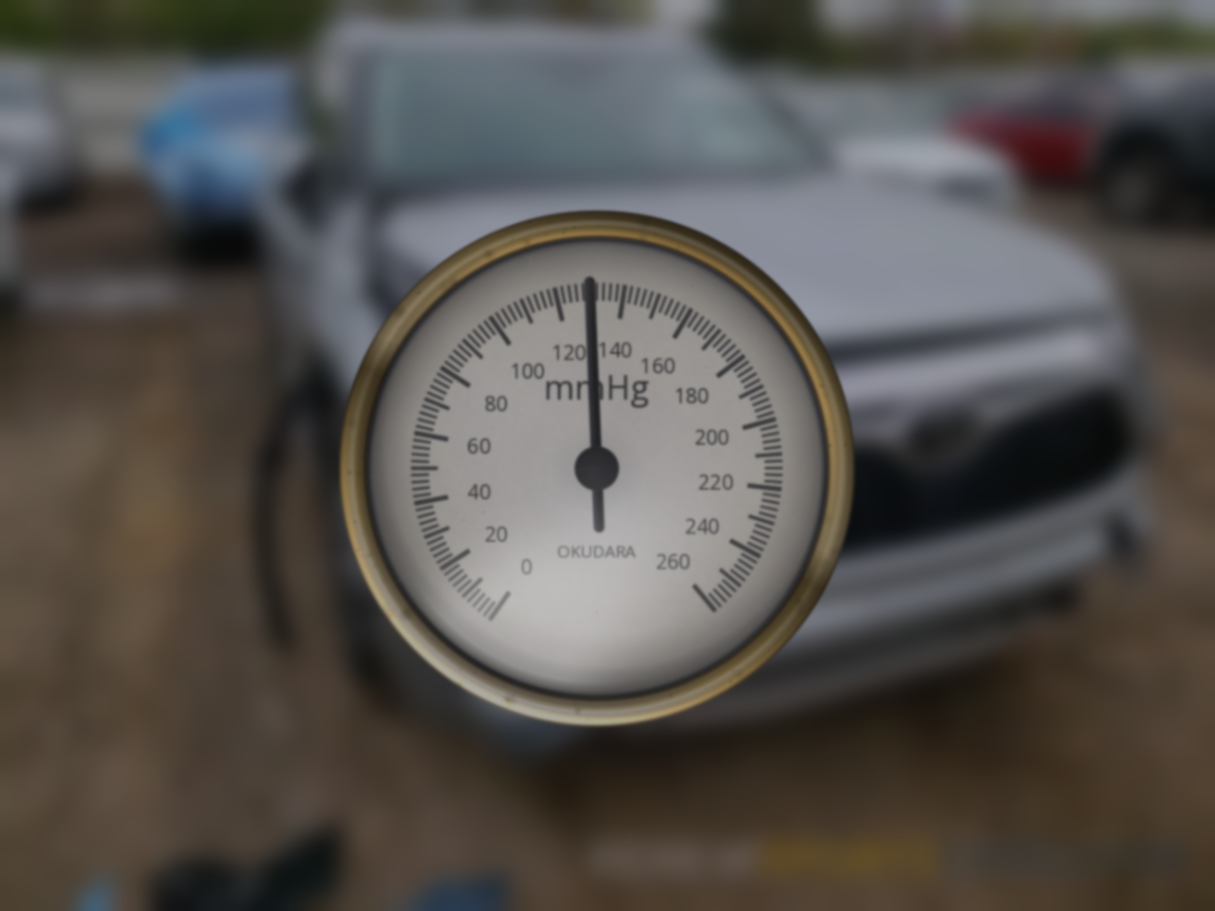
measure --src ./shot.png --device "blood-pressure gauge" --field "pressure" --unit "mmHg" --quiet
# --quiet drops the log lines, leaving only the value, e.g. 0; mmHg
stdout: 130; mmHg
